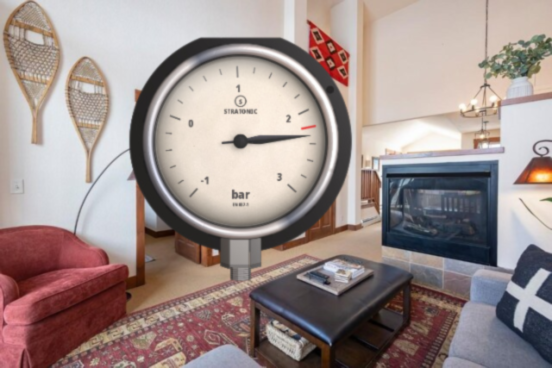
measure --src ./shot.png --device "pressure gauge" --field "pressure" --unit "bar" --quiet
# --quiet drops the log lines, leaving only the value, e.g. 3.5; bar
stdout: 2.3; bar
